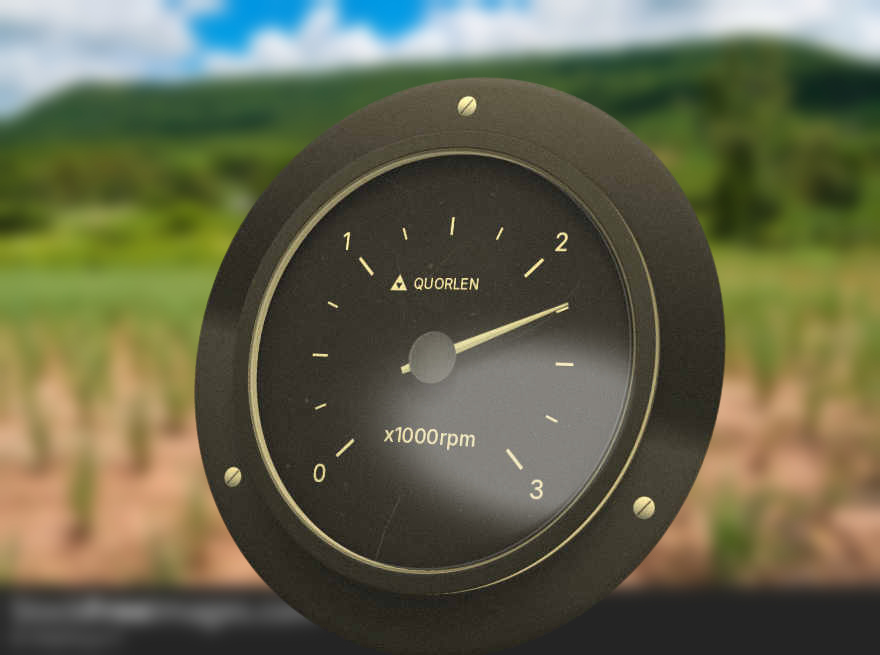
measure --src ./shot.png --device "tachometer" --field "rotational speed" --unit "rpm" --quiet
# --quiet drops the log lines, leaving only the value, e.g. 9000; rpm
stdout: 2250; rpm
